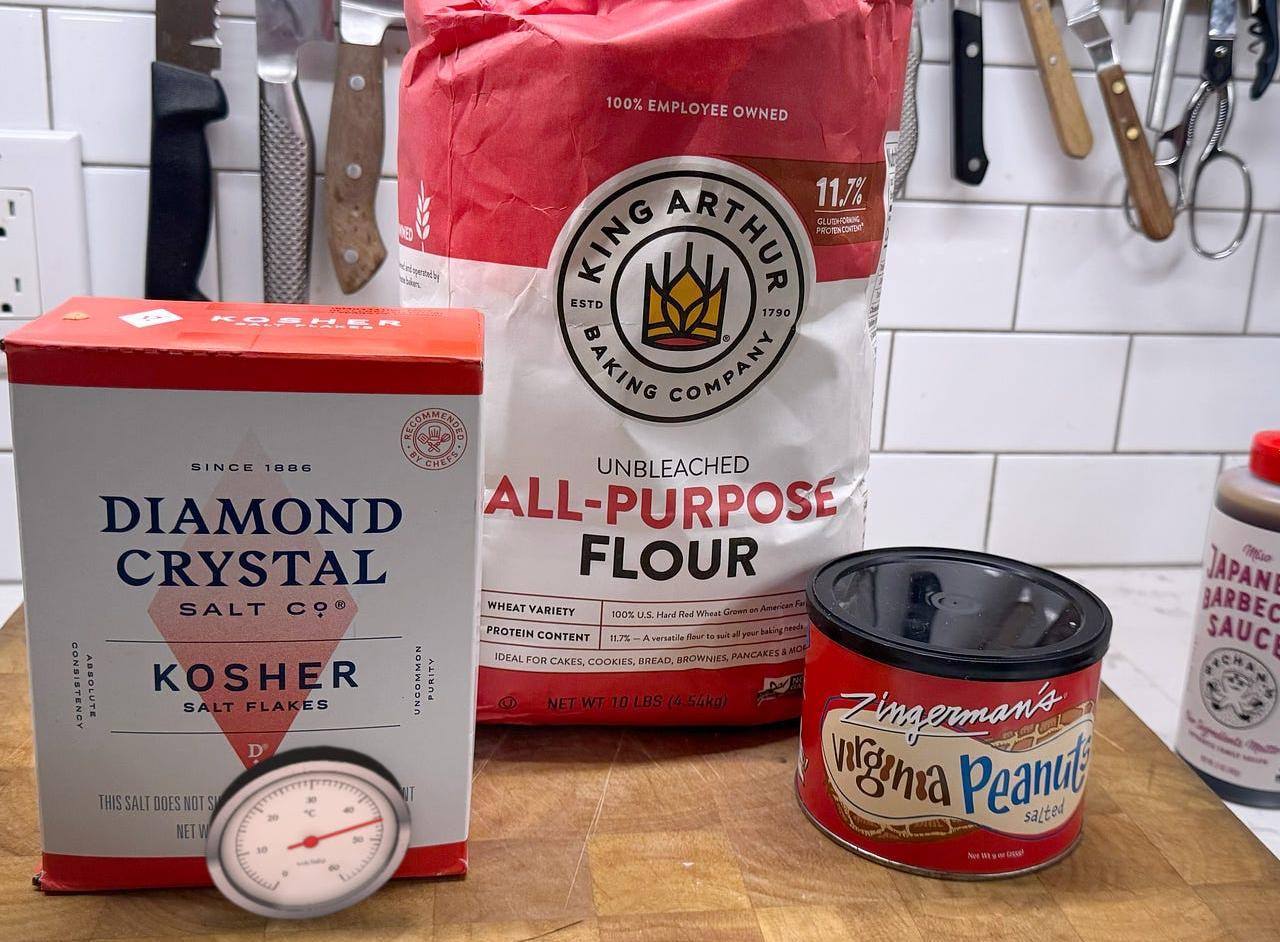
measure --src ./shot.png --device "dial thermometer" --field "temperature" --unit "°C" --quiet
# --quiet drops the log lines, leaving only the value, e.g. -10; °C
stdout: 45; °C
